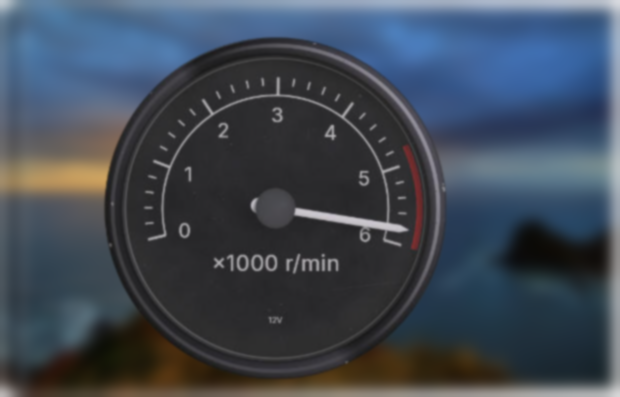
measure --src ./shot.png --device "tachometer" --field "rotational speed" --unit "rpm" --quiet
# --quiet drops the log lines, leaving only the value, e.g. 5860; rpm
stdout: 5800; rpm
